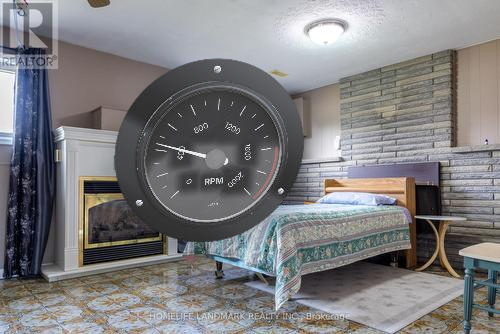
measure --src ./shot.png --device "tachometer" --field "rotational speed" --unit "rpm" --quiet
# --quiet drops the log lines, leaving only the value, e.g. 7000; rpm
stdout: 450; rpm
